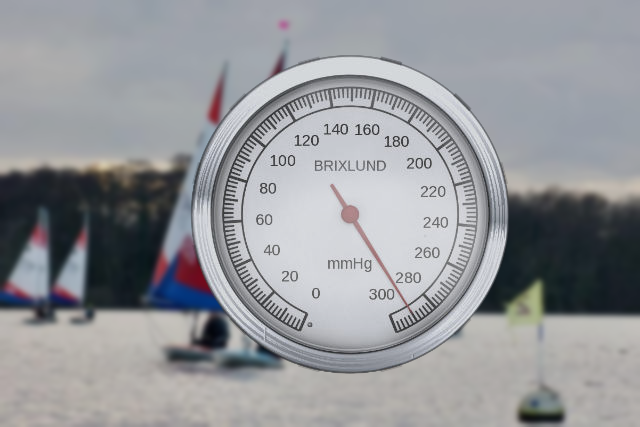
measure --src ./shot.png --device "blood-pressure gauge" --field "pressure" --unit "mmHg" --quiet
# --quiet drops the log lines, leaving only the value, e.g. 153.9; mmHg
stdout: 290; mmHg
